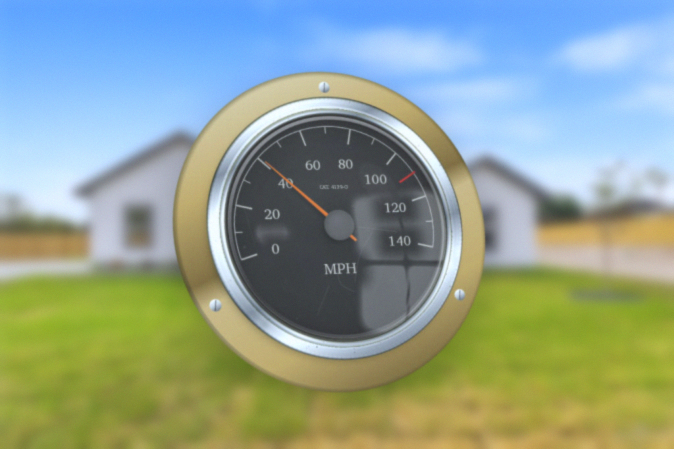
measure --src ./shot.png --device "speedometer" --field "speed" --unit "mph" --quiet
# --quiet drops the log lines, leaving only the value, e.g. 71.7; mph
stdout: 40; mph
